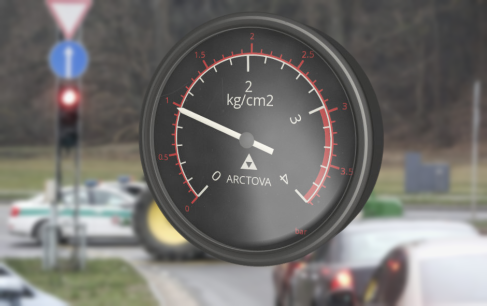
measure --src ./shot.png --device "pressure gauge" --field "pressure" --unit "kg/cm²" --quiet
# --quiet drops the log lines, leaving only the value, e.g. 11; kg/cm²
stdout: 1; kg/cm²
